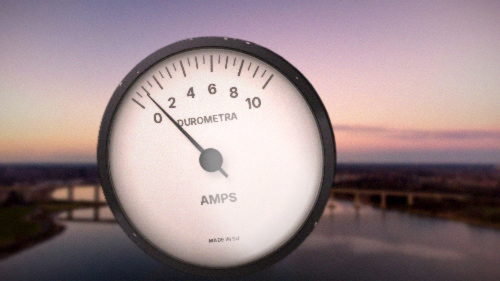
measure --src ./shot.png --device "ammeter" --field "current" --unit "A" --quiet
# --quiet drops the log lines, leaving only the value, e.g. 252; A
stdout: 1; A
